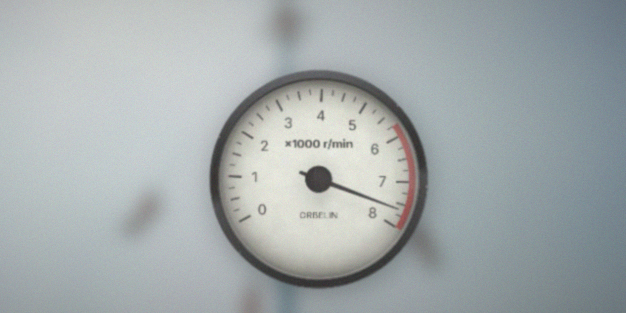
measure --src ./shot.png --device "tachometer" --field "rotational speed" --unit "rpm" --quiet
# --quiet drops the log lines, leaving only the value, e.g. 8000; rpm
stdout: 7625; rpm
